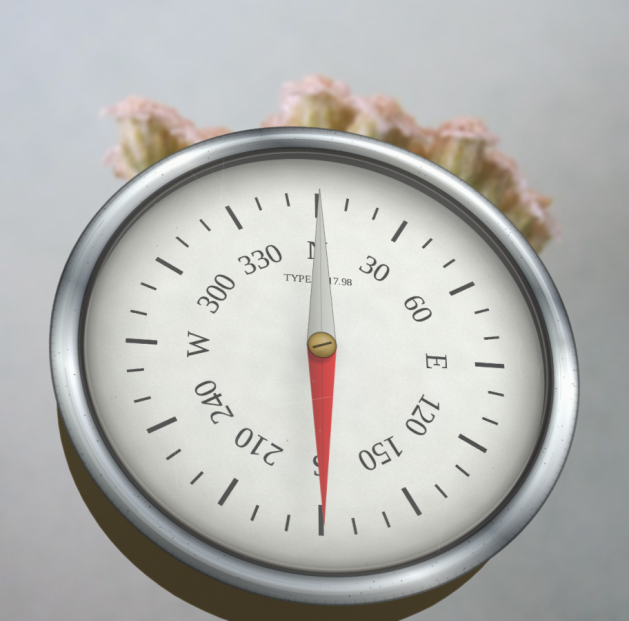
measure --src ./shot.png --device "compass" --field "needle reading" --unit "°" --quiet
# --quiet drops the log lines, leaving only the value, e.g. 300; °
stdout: 180; °
